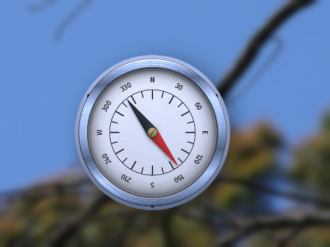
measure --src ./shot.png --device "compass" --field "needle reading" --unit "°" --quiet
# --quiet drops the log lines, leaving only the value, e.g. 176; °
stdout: 142.5; °
